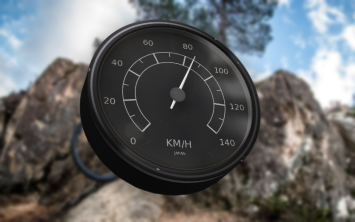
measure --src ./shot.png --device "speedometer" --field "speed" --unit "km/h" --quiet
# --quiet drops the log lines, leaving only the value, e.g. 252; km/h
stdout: 85; km/h
